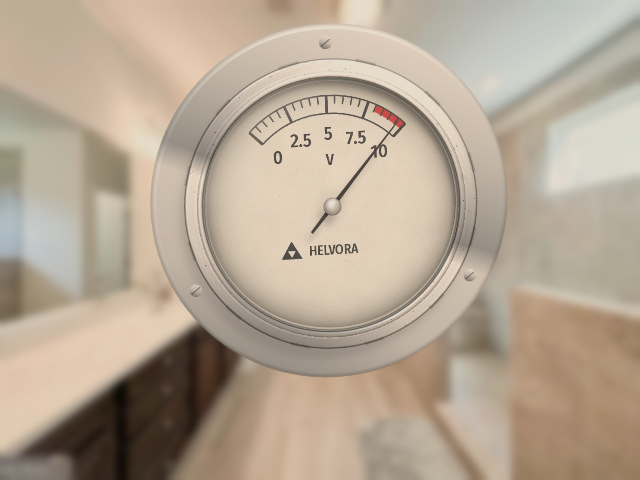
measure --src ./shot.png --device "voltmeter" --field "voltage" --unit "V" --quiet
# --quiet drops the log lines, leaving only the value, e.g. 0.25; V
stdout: 9.5; V
